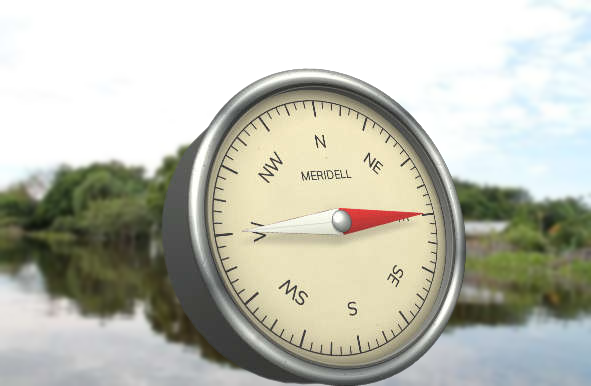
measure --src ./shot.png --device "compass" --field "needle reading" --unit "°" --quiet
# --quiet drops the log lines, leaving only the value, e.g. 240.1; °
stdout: 90; °
